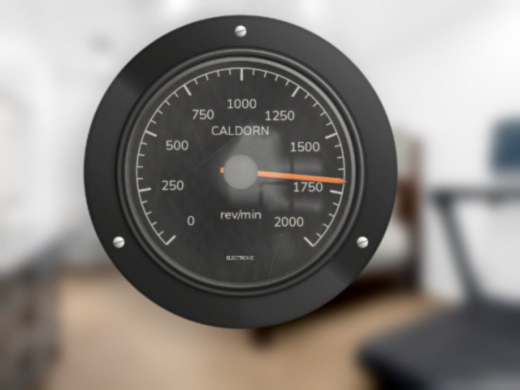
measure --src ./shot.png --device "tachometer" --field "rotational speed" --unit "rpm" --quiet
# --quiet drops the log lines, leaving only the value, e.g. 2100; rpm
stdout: 1700; rpm
